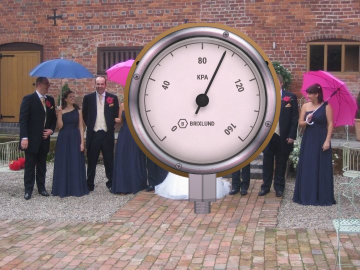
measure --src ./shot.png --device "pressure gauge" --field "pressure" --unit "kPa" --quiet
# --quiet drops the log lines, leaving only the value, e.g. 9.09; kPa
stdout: 95; kPa
